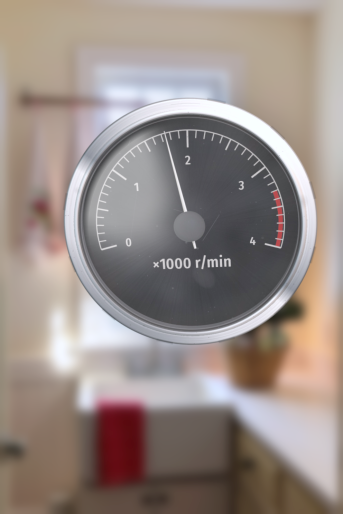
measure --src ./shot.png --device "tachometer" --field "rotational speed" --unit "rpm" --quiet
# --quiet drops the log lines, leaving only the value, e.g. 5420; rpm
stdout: 1750; rpm
